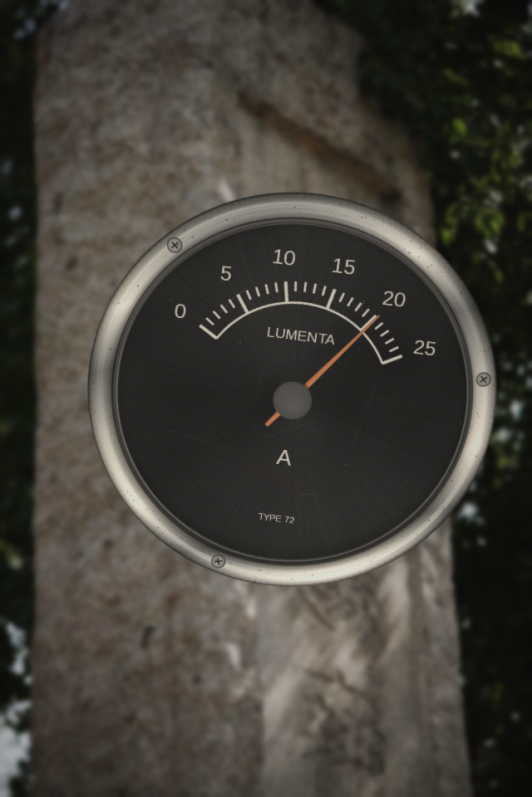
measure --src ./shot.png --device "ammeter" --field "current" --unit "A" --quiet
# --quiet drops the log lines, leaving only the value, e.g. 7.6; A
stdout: 20; A
